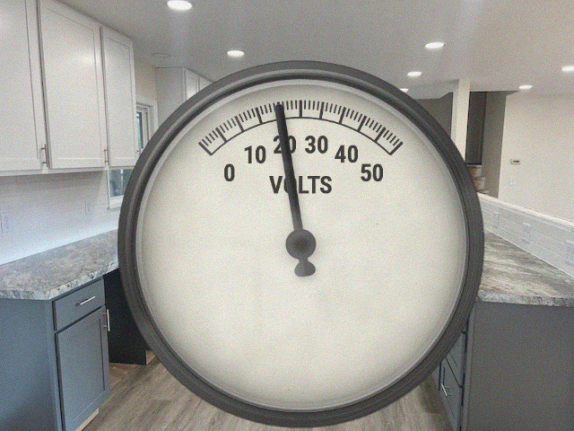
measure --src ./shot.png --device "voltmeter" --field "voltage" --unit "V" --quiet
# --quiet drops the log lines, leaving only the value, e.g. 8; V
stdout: 20; V
